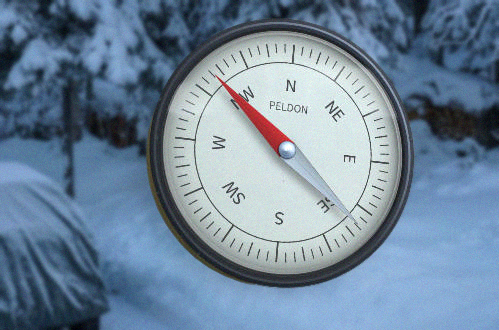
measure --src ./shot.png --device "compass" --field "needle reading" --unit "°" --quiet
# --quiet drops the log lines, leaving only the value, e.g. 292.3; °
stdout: 310; °
